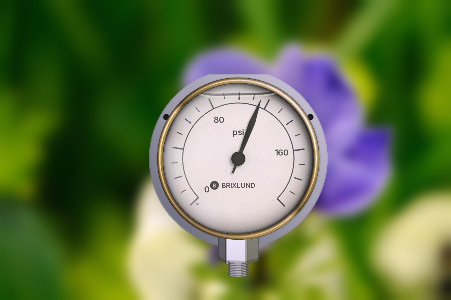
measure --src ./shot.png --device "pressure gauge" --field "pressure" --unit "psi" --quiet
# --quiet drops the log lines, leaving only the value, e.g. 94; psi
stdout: 115; psi
